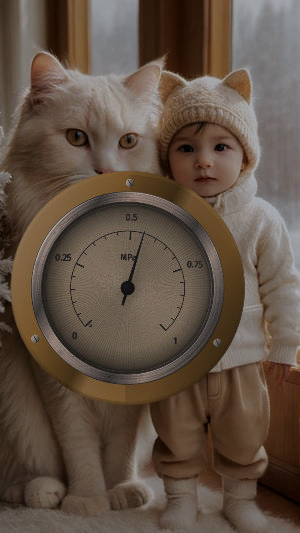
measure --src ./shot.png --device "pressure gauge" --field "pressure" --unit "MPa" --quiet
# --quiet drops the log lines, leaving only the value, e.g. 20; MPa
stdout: 0.55; MPa
